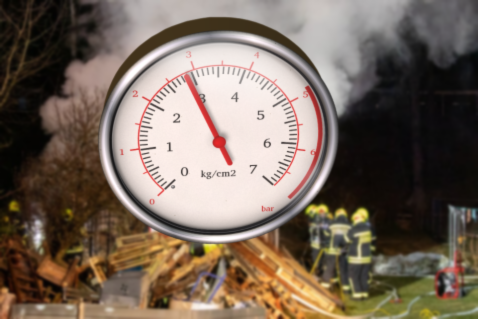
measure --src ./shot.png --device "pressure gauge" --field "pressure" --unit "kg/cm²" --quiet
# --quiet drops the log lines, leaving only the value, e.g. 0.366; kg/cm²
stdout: 2.9; kg/cm²
